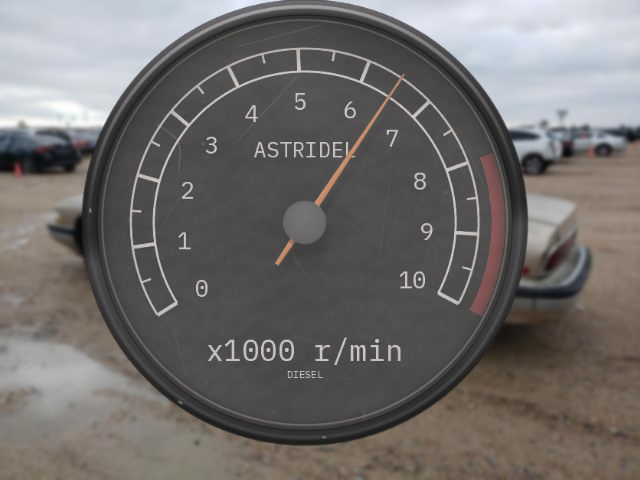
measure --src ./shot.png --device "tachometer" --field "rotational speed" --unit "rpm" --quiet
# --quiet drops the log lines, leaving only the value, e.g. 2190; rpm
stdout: 6500; rpm
